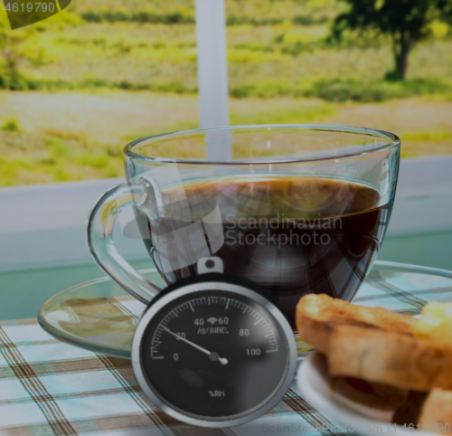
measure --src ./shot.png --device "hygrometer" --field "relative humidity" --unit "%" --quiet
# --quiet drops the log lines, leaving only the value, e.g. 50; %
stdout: 20; %
